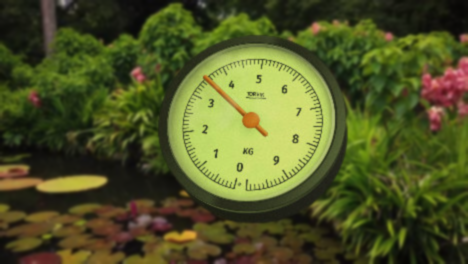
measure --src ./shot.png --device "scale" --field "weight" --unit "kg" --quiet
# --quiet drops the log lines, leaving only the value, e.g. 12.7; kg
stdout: 3.5; kg
